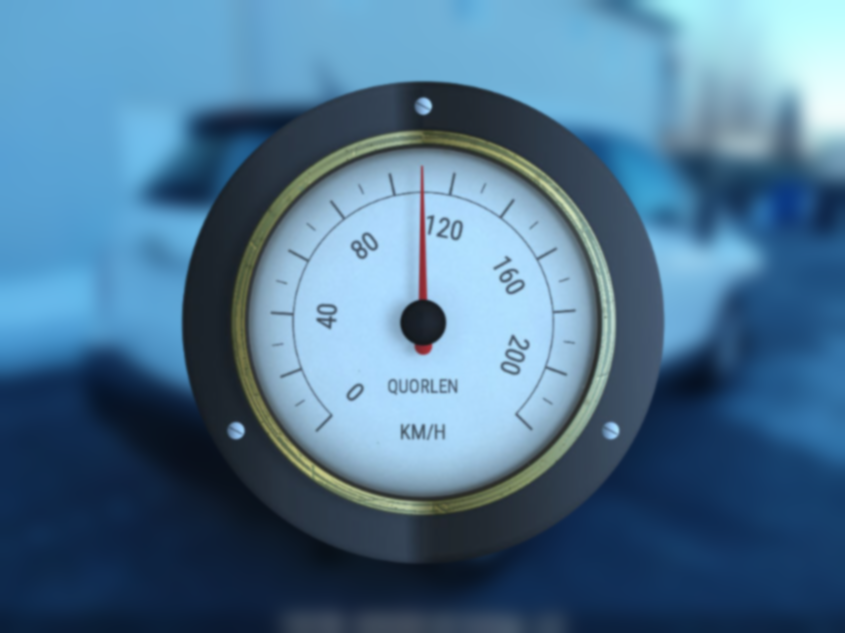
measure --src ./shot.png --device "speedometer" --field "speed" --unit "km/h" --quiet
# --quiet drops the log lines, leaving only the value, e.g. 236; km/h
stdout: 110; km/h
